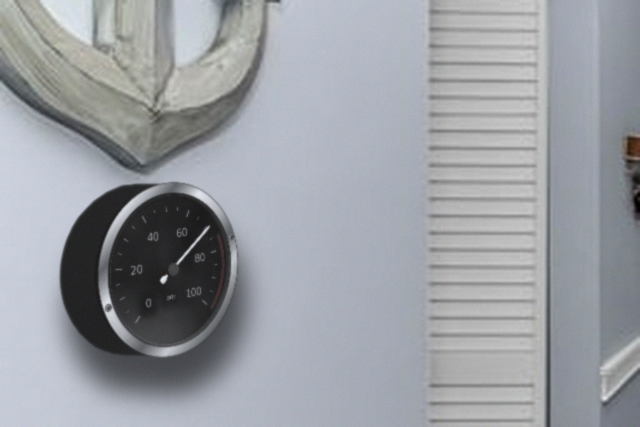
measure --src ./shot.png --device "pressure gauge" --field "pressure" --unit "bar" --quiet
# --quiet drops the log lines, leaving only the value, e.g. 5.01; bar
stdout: 70; bar
